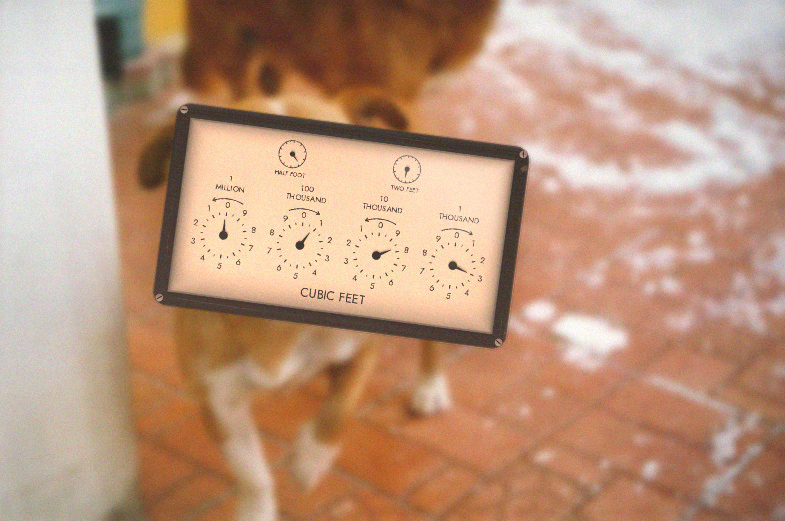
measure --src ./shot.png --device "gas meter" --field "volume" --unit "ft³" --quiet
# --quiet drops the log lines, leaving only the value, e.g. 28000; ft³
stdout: 8300; ft³
